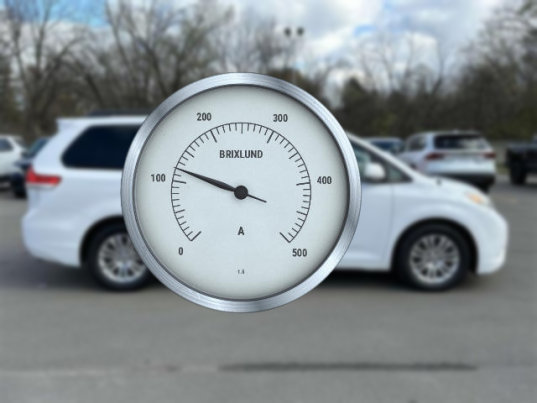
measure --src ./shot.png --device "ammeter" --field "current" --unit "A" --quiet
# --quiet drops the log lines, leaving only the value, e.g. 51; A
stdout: 120; A
